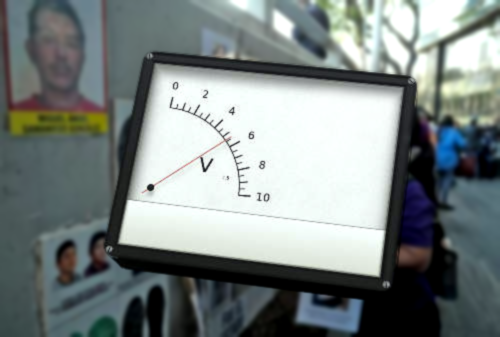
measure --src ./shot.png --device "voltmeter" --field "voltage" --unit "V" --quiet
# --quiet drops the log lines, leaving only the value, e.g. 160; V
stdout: 5.5; V
